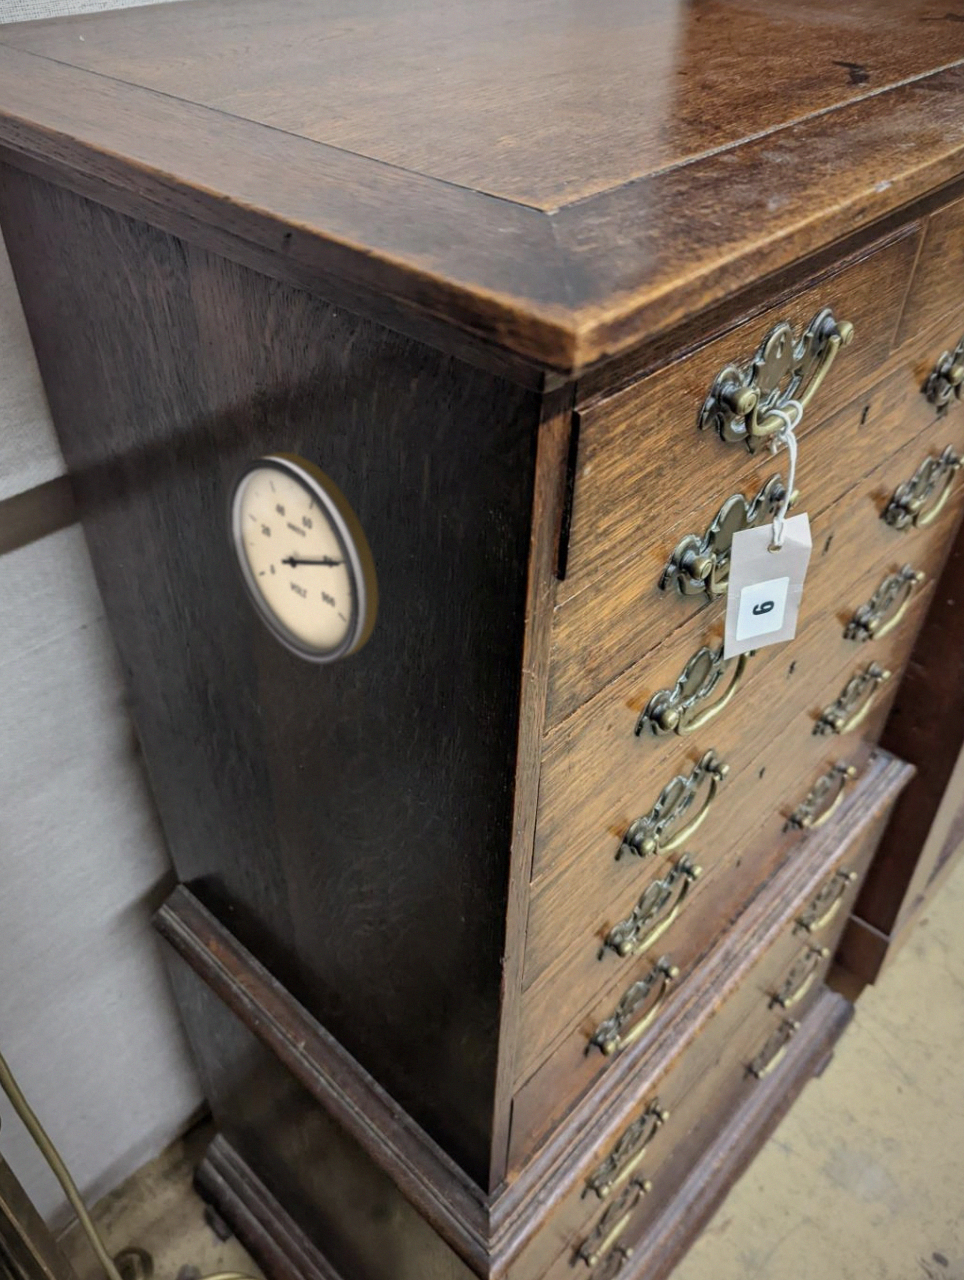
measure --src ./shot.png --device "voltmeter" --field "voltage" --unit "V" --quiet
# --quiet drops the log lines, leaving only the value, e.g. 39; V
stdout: 80; V
